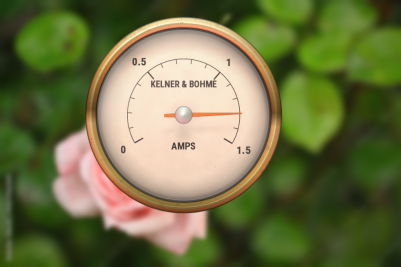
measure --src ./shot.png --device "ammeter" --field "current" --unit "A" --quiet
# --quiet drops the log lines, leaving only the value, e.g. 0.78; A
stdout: 1.3; A
